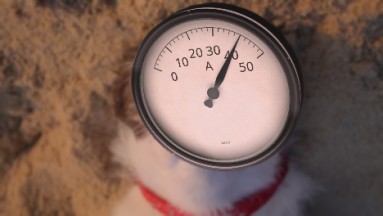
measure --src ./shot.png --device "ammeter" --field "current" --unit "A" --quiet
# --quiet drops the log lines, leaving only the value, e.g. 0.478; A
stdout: 40; A
